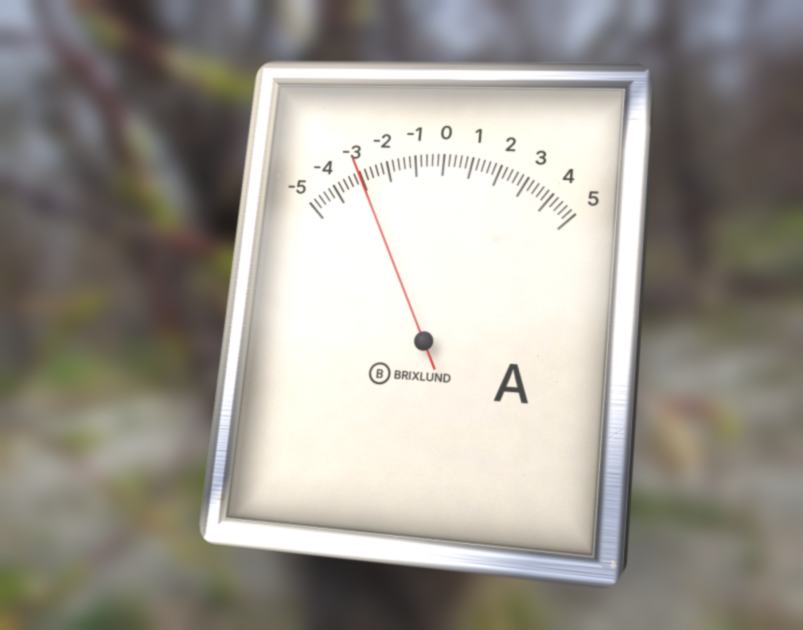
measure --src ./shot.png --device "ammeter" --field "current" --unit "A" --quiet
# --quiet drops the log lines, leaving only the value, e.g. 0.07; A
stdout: -3; A
